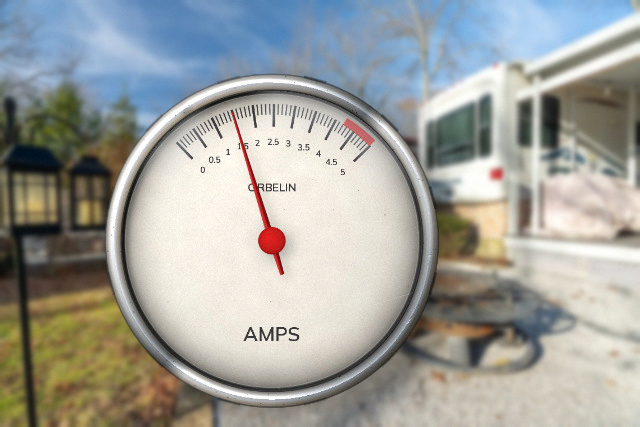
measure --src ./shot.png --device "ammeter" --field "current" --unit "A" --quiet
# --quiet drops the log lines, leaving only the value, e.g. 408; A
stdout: 1.5; A
